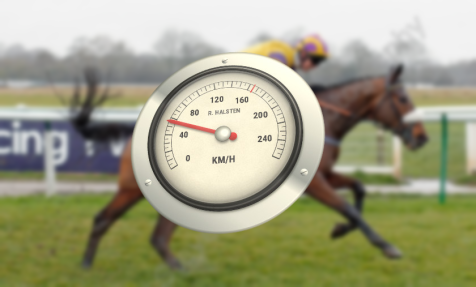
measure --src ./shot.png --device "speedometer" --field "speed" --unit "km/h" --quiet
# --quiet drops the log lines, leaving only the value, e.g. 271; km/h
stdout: 55; km/h
